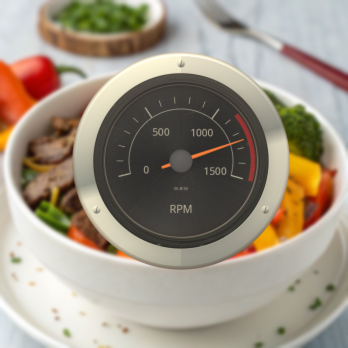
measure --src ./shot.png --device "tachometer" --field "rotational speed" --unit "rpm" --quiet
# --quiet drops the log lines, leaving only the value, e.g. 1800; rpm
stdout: 1250; rpm
